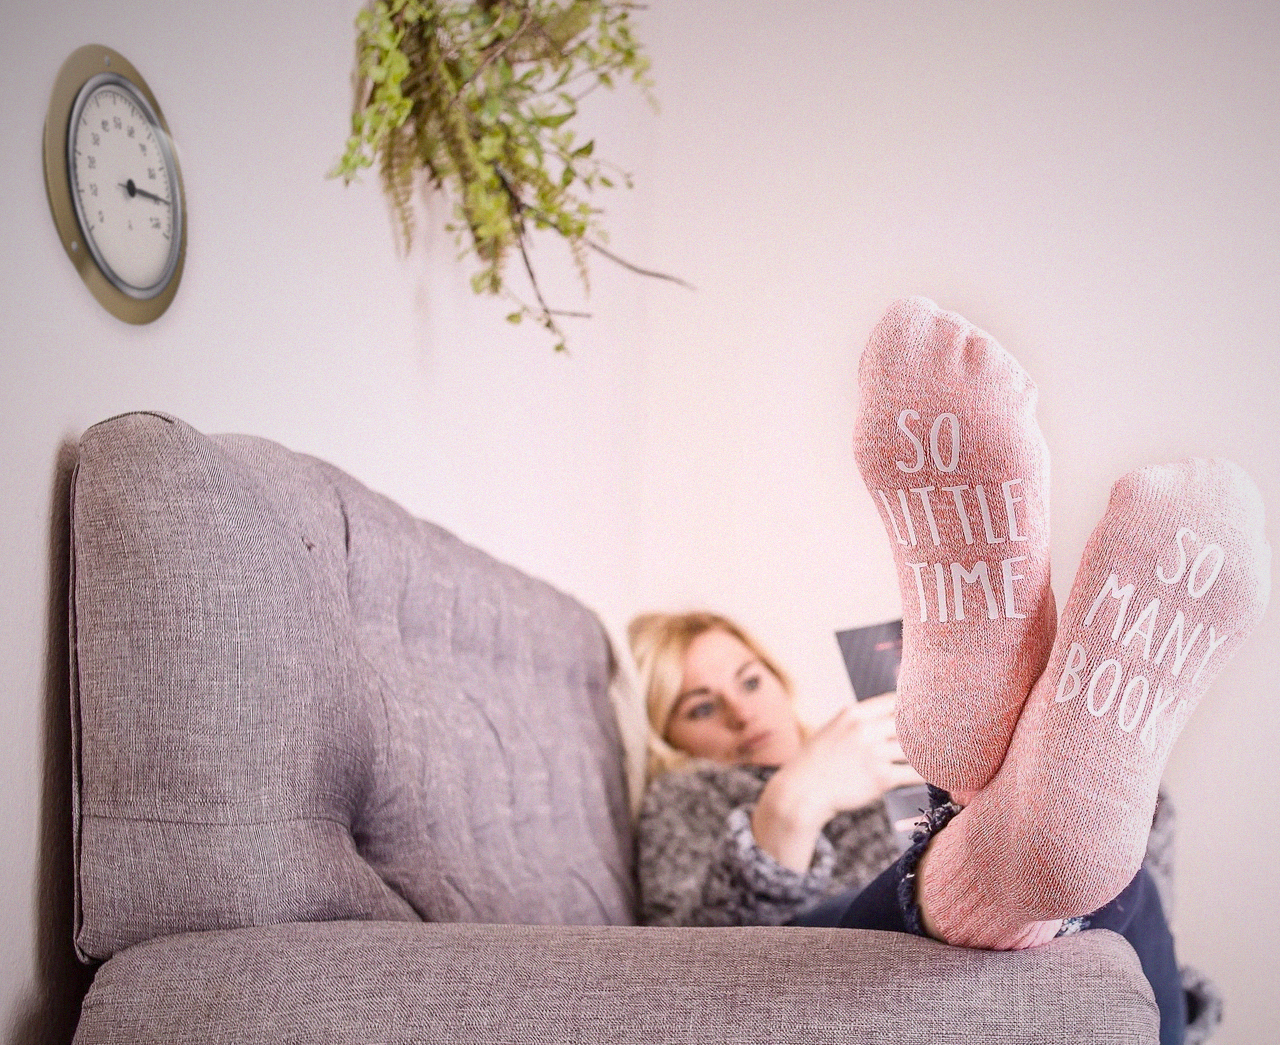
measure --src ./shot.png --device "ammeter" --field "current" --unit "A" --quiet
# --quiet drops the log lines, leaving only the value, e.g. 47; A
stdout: 90; A
